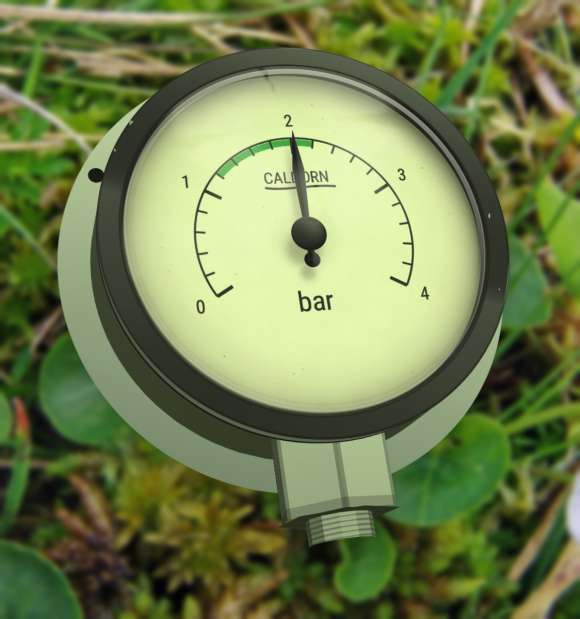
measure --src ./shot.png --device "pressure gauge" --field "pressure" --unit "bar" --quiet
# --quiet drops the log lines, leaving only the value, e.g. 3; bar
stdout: 2; bar
